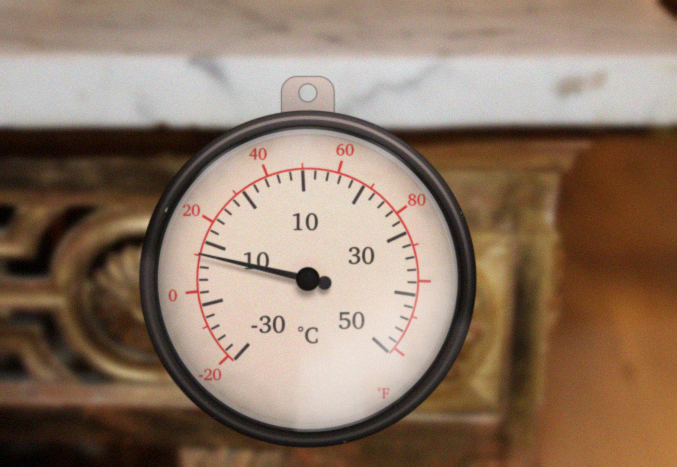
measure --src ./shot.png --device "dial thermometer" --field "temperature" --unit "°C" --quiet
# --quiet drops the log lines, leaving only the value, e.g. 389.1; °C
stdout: -12; °C
